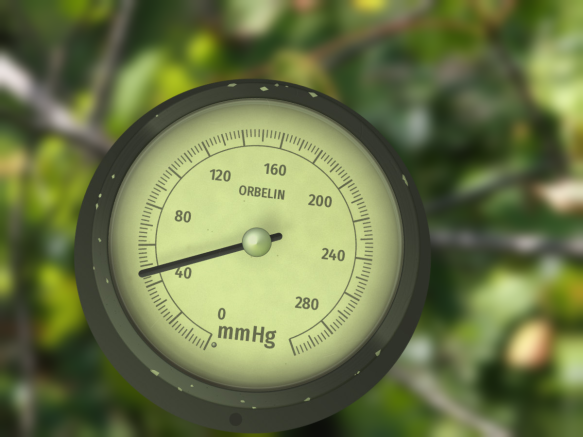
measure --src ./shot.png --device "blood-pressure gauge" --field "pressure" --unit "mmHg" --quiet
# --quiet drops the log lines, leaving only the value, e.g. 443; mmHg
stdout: 46; mmHg
